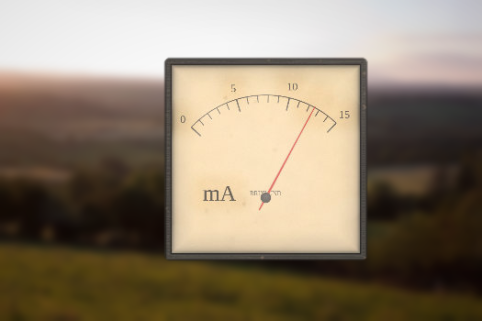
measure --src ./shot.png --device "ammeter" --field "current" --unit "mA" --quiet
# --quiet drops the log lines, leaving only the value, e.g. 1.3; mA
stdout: 12.5; mA
